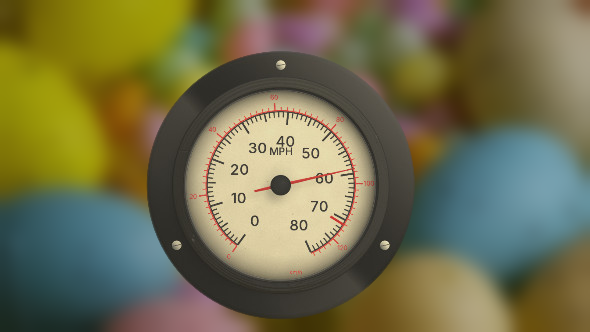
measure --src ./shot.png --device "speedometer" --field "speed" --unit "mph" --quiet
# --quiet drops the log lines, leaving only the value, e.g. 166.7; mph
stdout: 59; mph
